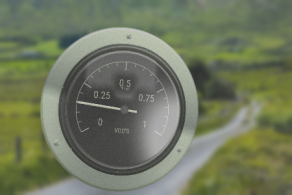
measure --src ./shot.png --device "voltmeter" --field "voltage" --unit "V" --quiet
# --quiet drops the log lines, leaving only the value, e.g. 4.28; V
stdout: 0.15; V
